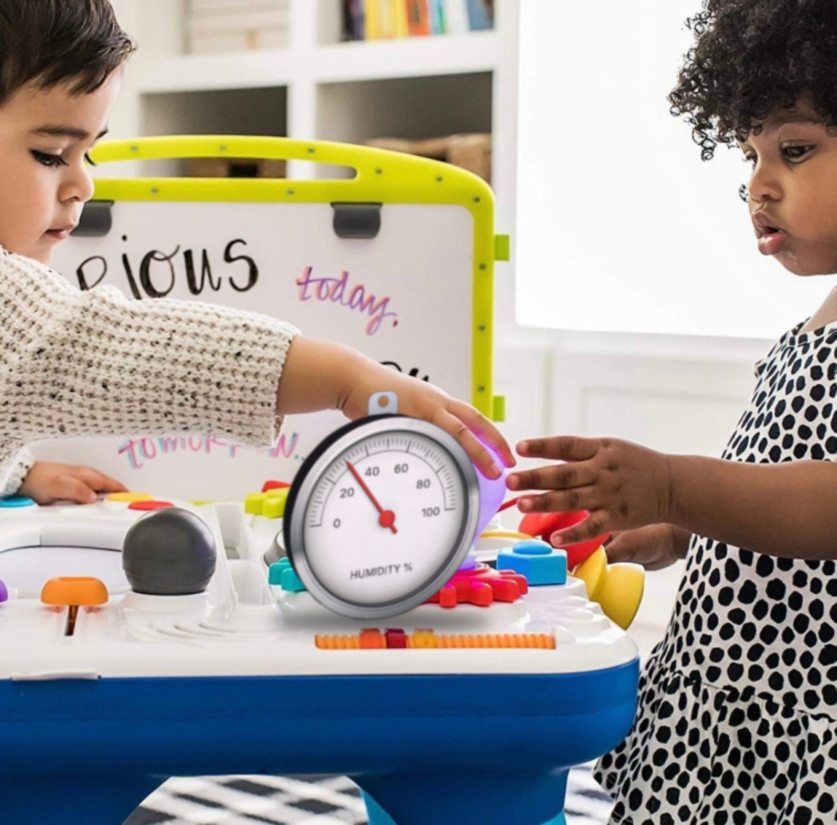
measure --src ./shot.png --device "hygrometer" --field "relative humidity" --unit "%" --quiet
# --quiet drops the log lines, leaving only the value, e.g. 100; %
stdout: 30; %
